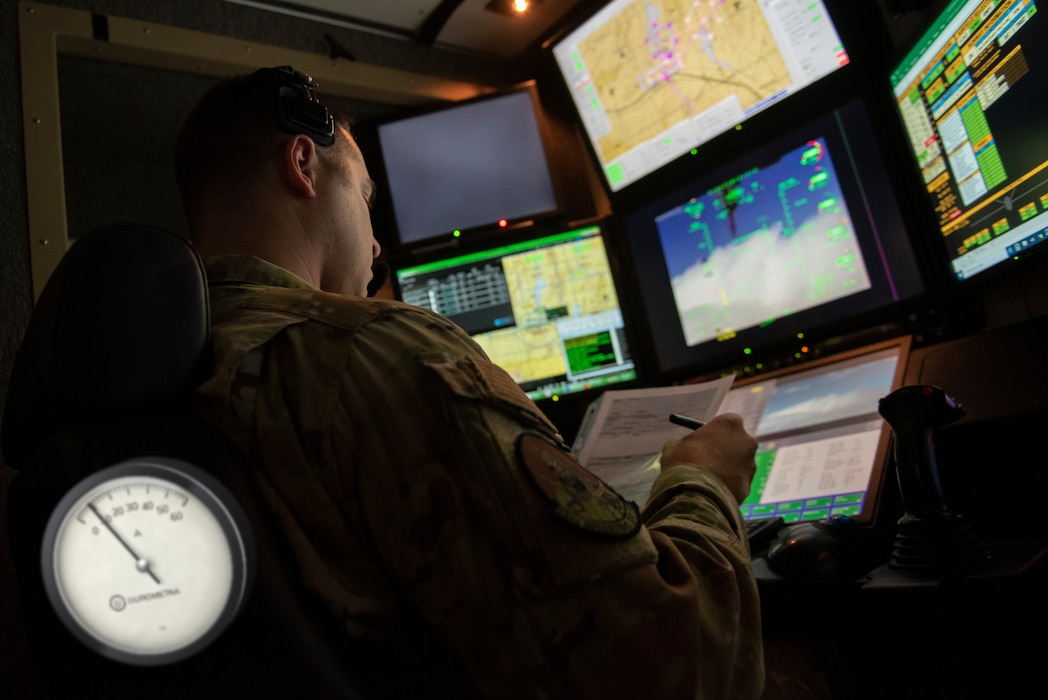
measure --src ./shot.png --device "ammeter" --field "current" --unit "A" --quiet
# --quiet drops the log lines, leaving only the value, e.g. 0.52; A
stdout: 10; A
